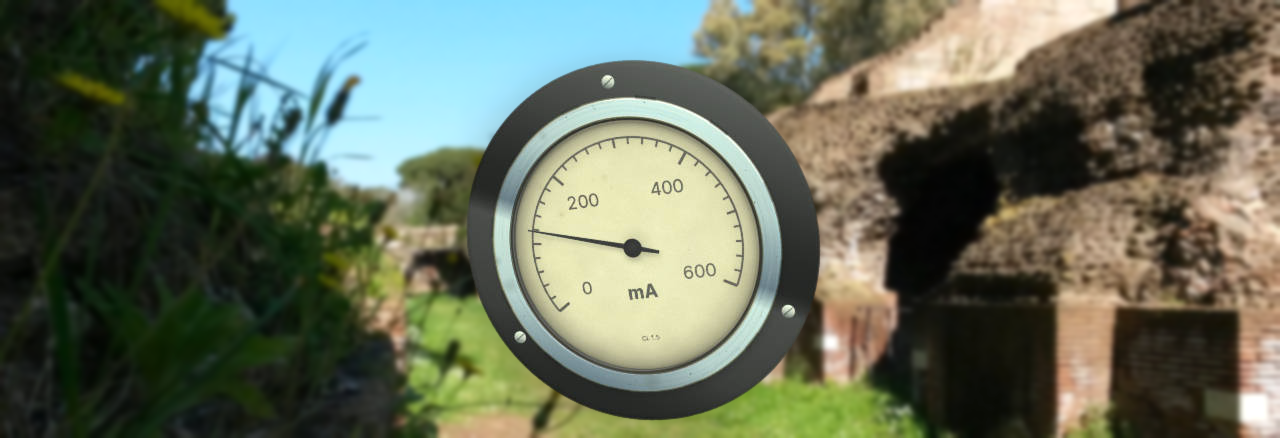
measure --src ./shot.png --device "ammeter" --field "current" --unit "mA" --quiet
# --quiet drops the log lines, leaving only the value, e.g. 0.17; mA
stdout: 120; mA
